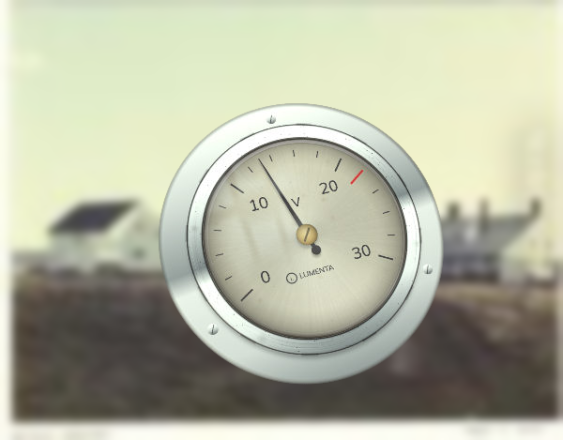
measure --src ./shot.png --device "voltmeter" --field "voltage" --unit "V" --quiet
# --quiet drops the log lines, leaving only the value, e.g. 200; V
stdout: 13; V
